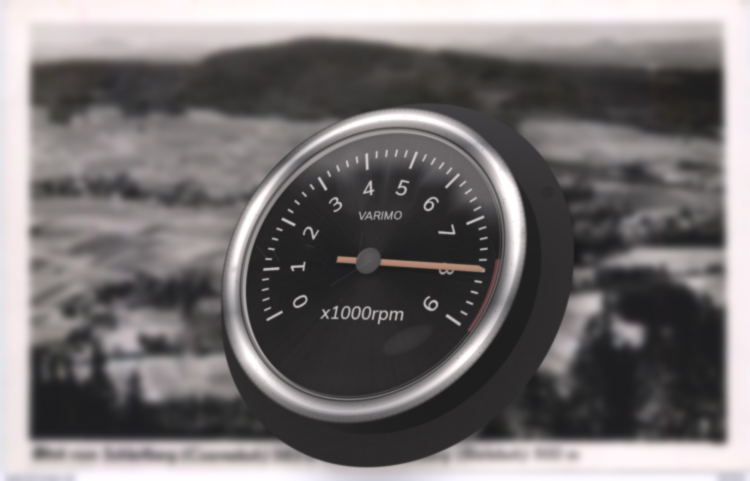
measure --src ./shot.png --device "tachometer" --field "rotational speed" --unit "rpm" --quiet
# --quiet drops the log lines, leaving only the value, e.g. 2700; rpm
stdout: 8000; rpm
